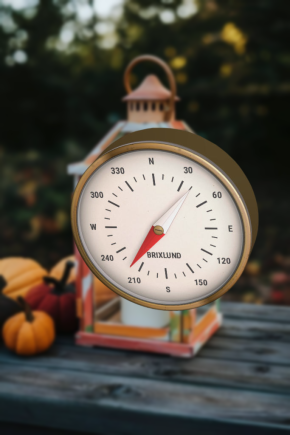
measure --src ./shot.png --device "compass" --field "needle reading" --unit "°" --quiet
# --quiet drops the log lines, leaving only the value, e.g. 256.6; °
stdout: 220; °
